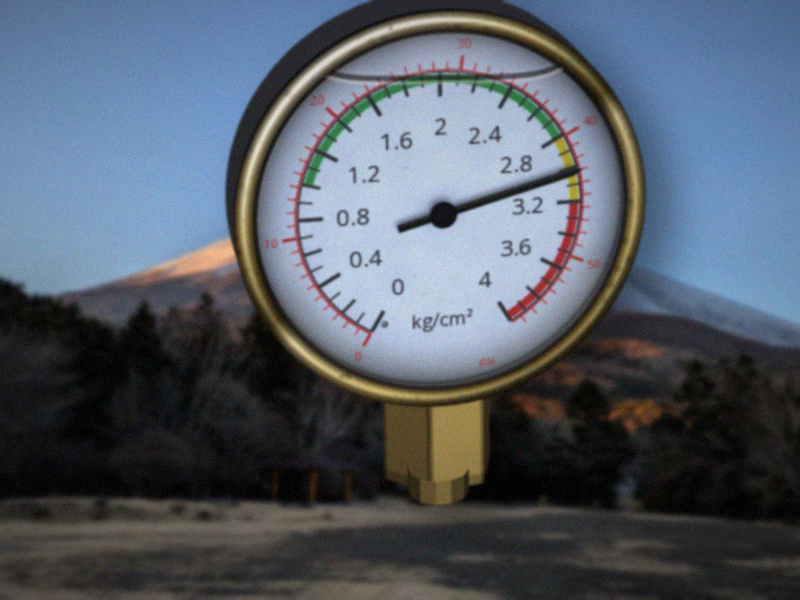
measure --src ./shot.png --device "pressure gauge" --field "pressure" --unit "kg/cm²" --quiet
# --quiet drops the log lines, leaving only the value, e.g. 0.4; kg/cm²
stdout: 3; kg/cm²
